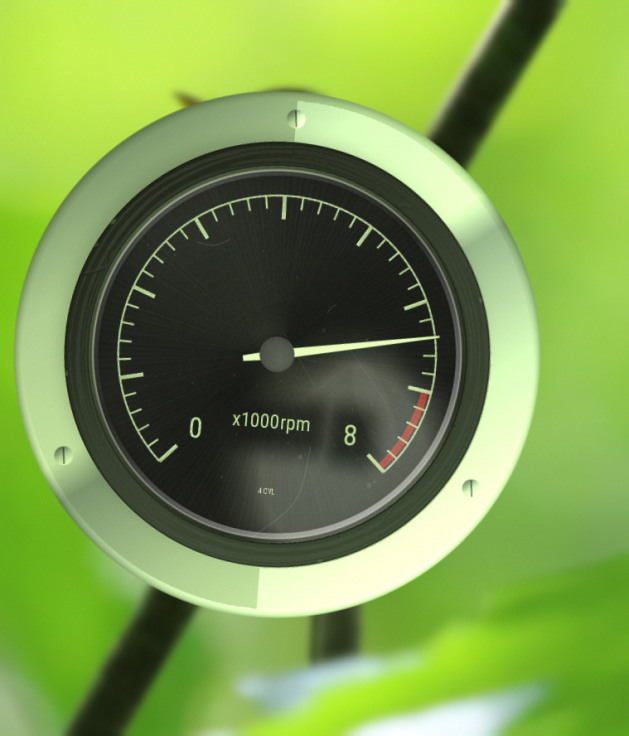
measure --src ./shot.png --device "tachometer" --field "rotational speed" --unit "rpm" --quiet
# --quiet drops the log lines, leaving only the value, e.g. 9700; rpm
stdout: 6400; rpm
